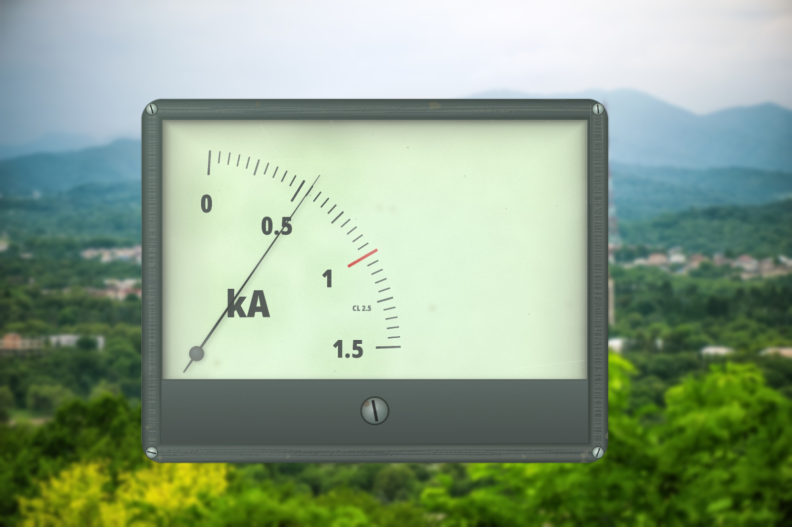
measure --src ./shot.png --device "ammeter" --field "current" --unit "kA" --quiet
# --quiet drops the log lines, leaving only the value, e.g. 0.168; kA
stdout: 0.55; kA
